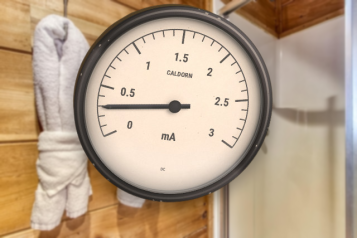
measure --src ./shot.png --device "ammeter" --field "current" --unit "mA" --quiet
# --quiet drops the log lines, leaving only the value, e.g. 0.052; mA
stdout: 0.3; mA
